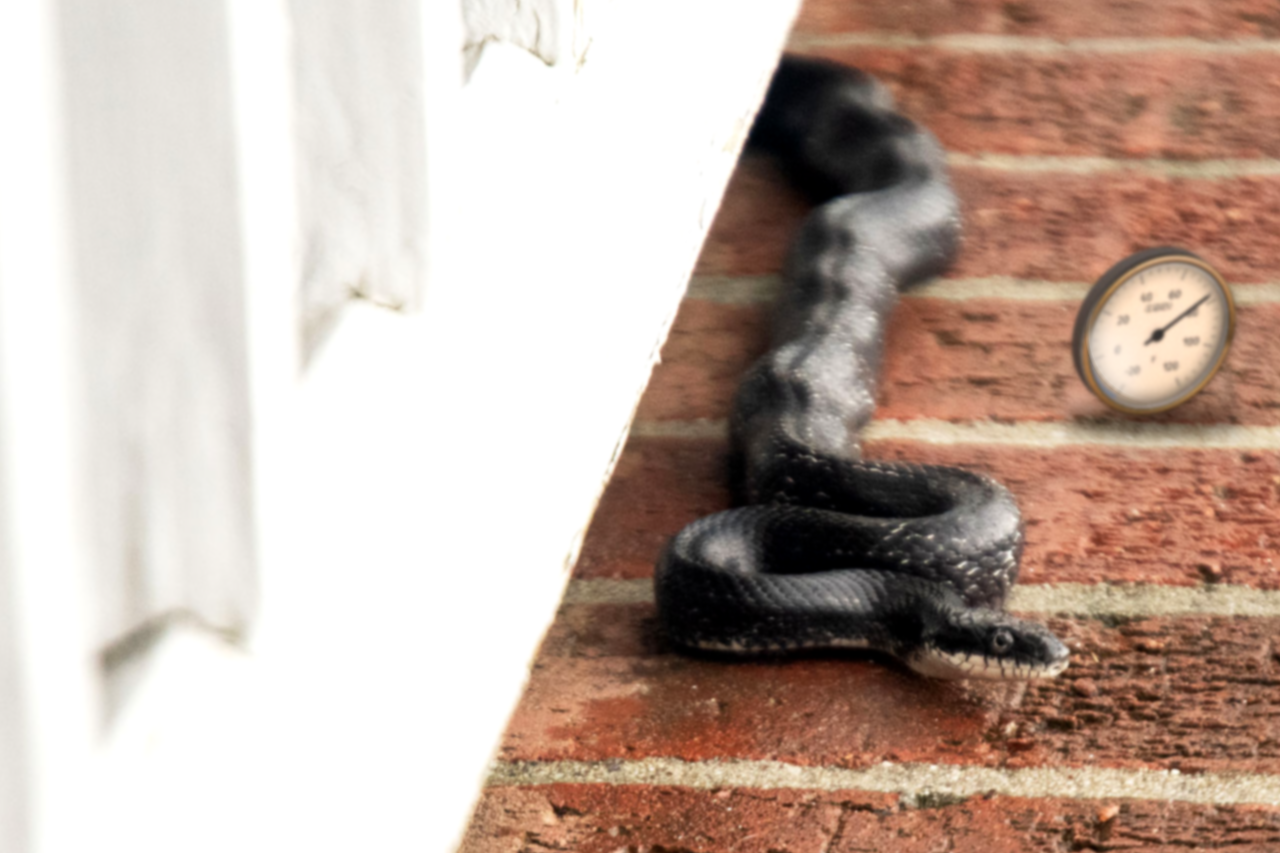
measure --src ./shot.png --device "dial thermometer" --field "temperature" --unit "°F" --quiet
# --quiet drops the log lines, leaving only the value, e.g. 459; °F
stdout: 76; °F
